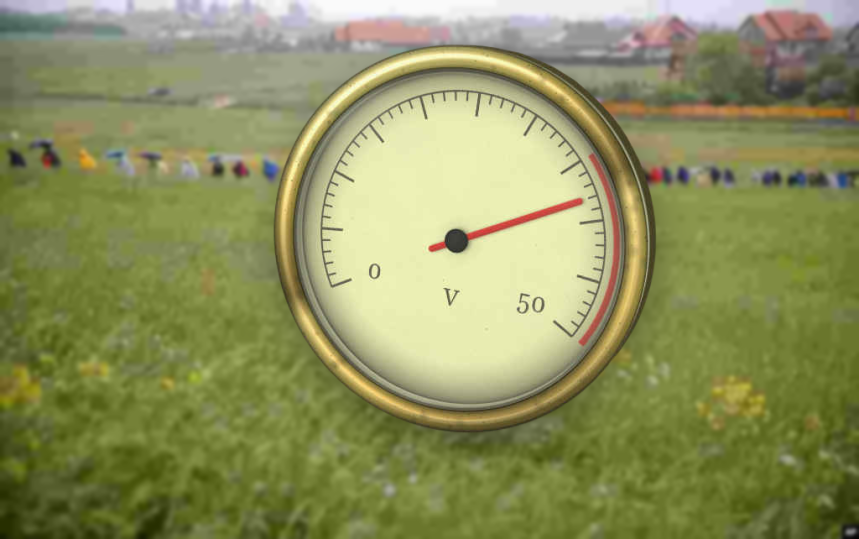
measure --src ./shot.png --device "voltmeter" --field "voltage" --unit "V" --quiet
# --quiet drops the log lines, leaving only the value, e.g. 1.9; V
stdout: 38; V
